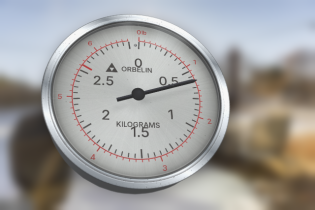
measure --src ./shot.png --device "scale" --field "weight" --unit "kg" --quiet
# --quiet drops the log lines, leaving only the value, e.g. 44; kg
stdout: 0.6; kg
